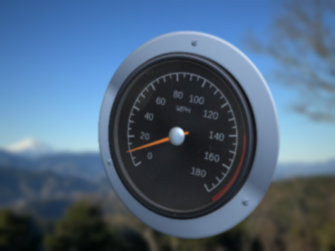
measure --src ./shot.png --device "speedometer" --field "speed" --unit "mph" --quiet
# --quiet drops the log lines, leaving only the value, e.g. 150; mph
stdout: 10; mph
